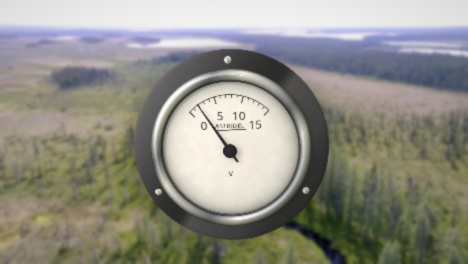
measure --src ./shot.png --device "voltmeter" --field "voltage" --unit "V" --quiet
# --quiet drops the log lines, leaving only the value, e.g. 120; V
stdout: 2; V
